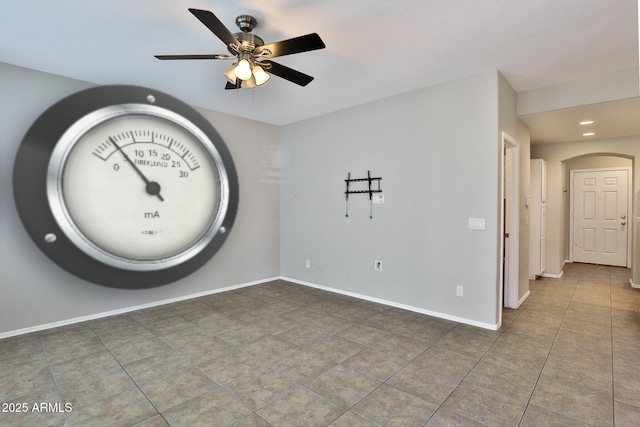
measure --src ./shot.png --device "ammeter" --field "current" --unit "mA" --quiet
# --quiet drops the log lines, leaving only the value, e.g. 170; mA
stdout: 5; mA
